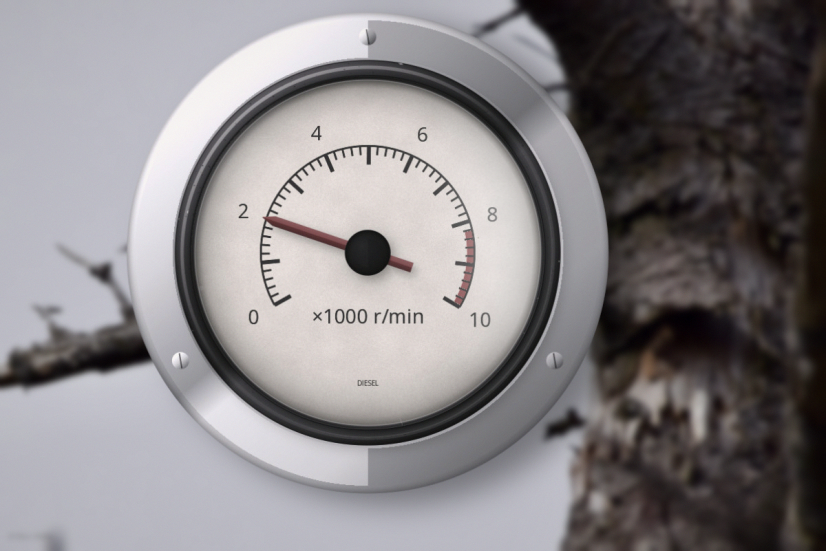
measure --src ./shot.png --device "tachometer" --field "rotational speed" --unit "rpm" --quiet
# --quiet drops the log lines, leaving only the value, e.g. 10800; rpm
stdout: 2000; rpm
